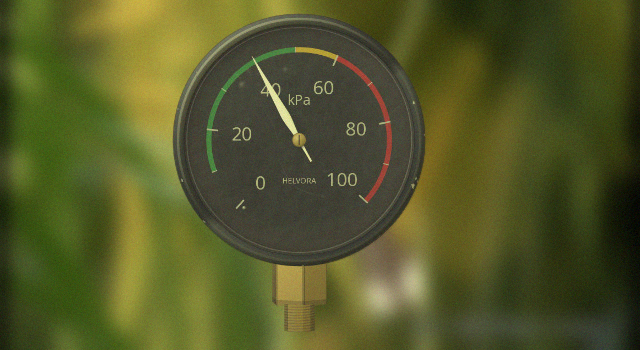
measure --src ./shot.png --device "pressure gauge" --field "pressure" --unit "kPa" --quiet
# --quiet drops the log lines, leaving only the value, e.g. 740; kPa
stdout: 40; kPa
